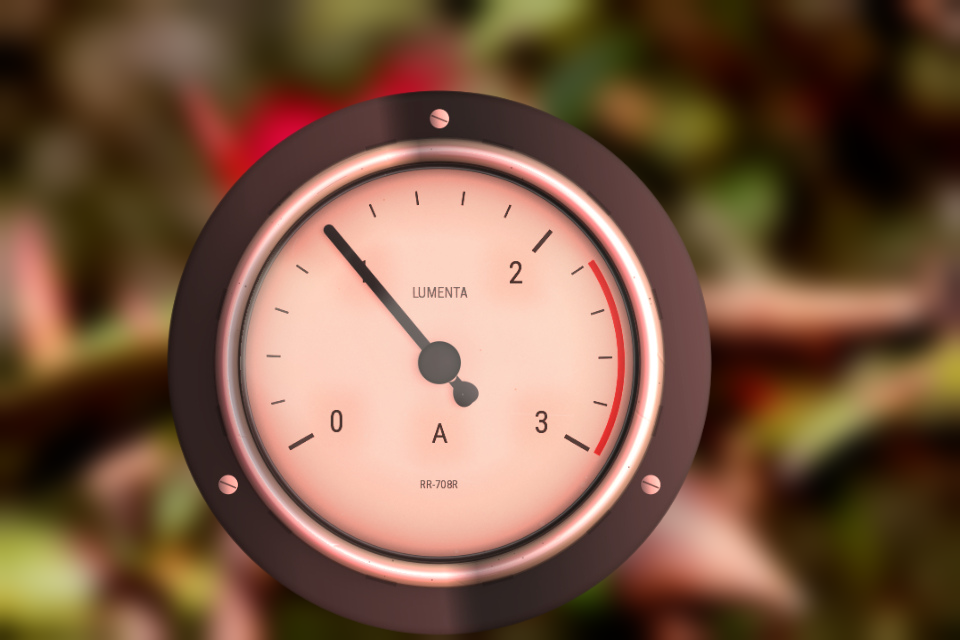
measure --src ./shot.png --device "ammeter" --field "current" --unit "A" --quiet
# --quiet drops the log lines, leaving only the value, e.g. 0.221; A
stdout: 1; A
